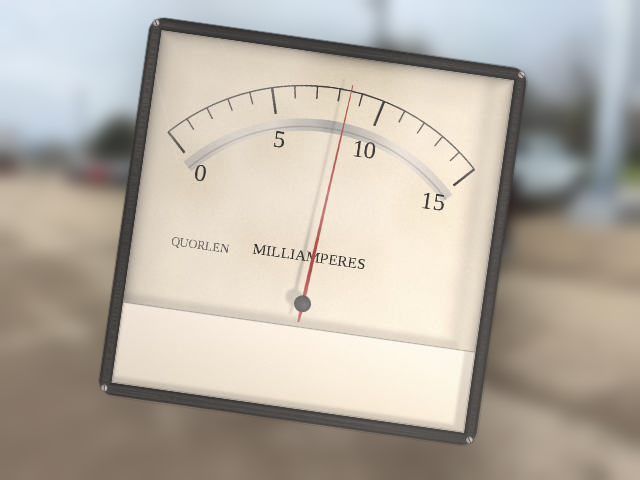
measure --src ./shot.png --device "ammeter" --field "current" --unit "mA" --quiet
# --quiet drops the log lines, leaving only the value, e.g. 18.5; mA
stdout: 8.5; mA
